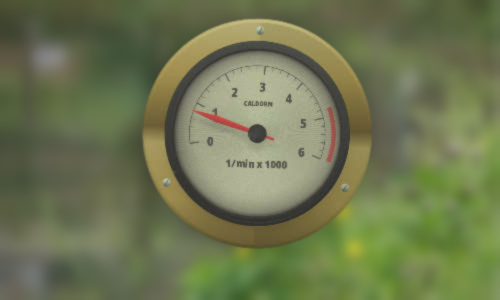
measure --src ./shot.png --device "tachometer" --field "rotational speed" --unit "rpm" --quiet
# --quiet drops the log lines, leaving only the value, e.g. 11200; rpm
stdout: 800; rpm
